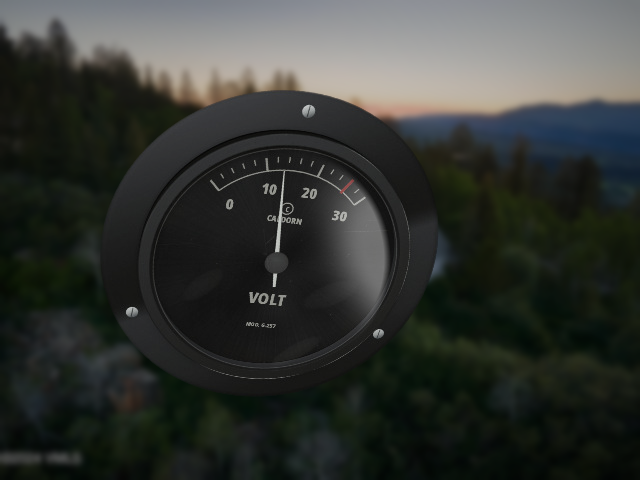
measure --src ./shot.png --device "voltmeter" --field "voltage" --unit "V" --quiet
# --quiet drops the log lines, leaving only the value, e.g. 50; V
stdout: 13; V
